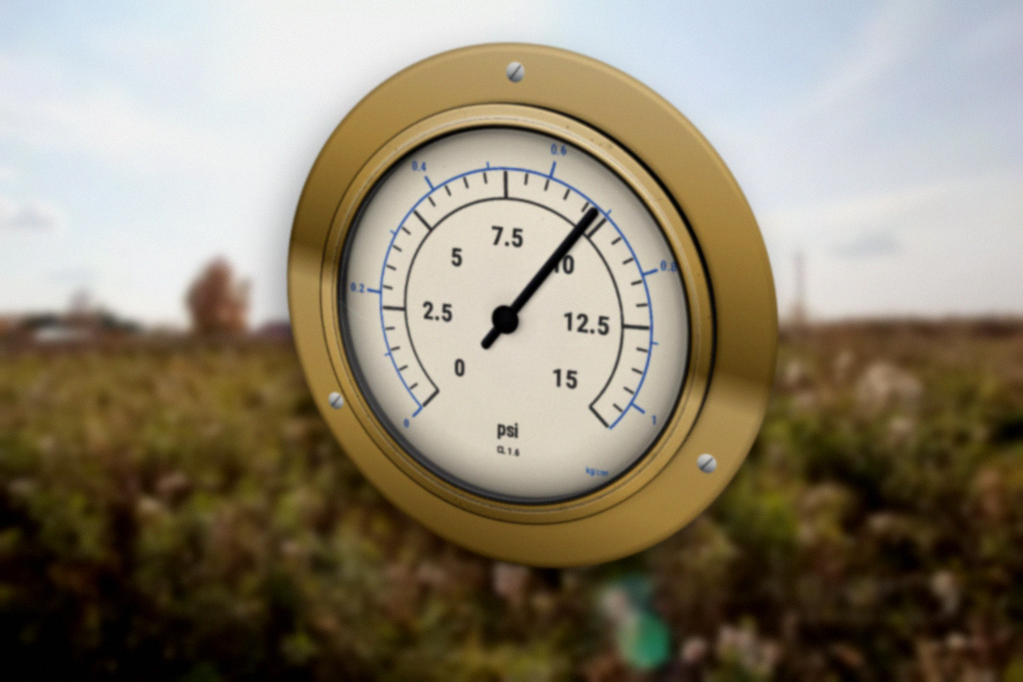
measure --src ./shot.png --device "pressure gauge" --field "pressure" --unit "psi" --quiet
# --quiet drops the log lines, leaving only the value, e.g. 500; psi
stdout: 9.75; psi
